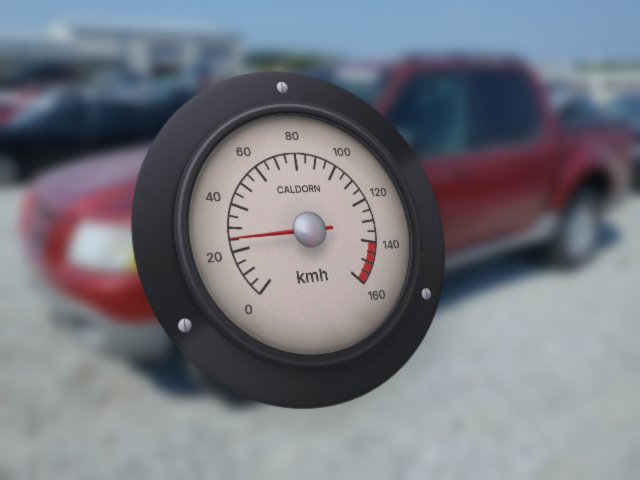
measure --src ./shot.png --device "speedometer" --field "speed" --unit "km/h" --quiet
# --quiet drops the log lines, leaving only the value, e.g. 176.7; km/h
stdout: 25; km/h
